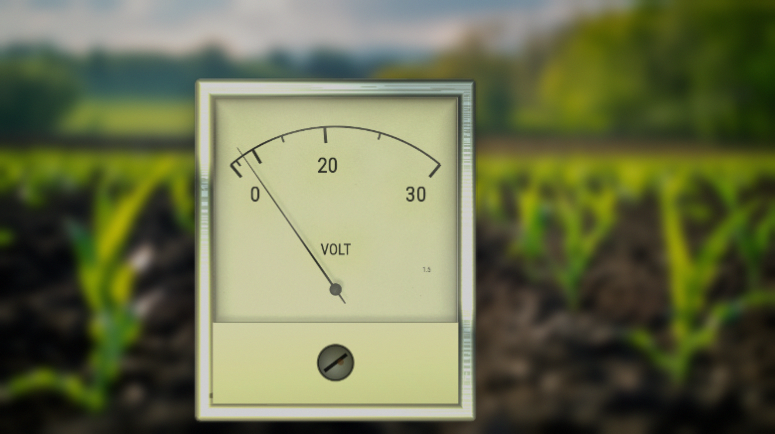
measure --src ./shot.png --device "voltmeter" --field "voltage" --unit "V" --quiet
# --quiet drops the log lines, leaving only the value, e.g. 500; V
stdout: 7.5; V
